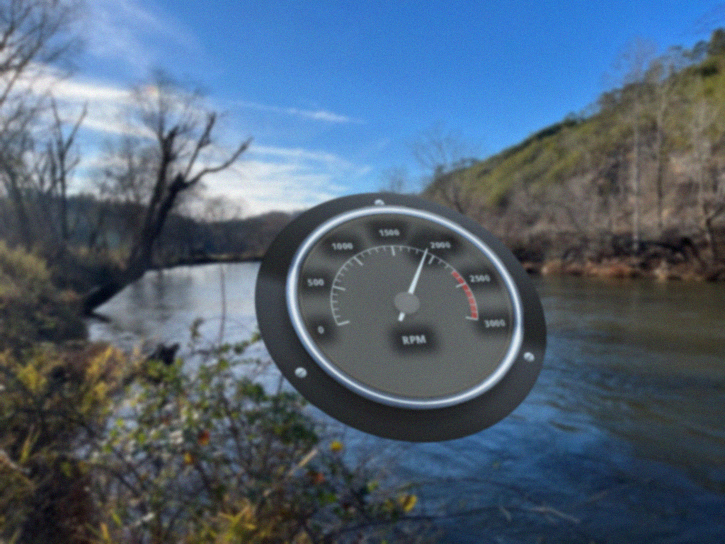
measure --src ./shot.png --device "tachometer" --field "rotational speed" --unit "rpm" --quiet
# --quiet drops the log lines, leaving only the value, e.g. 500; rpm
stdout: 1900; rpm
